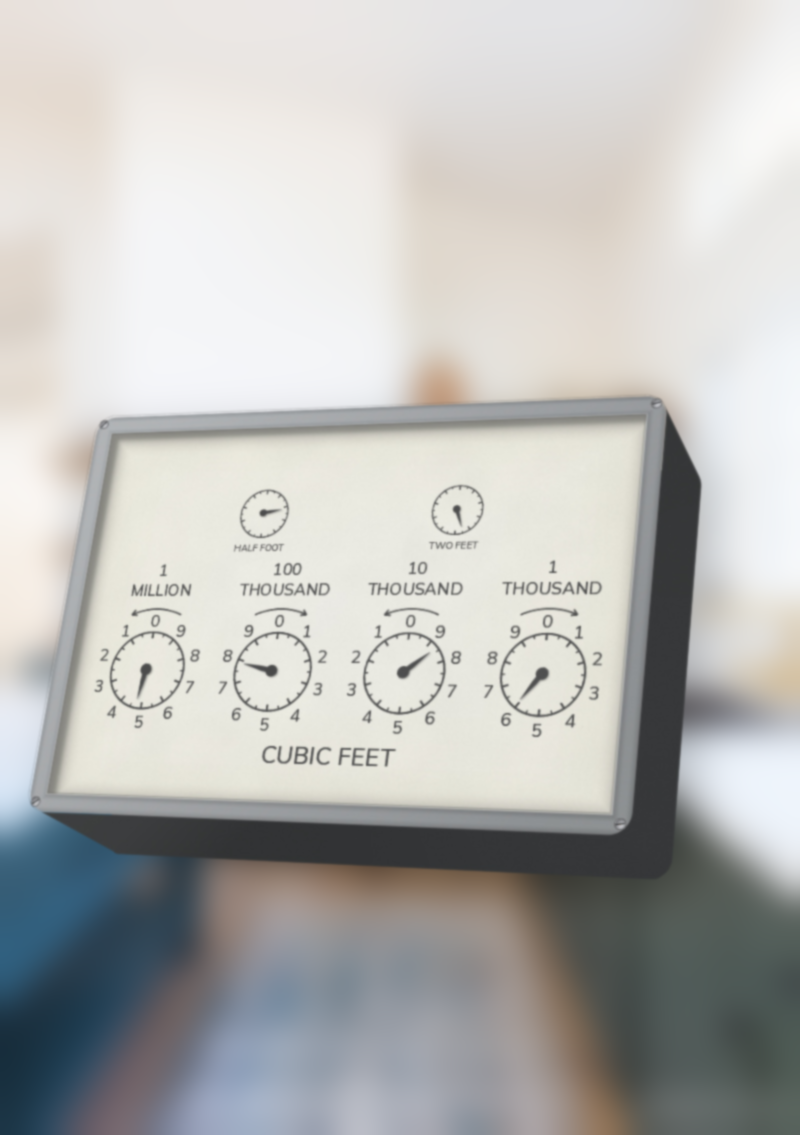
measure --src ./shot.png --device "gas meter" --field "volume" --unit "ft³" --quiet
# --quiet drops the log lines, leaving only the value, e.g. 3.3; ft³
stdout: 478600; ft³
